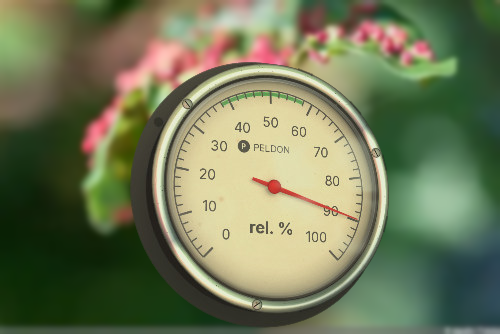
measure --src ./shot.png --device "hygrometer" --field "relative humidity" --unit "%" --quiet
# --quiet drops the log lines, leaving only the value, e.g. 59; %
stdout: 90; %
